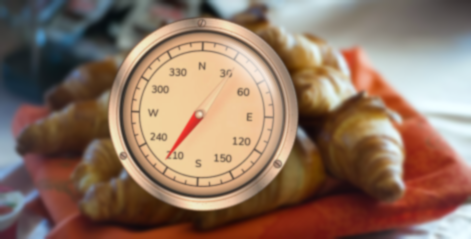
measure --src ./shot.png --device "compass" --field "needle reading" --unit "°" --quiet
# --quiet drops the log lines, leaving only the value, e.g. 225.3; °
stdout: 215; °
